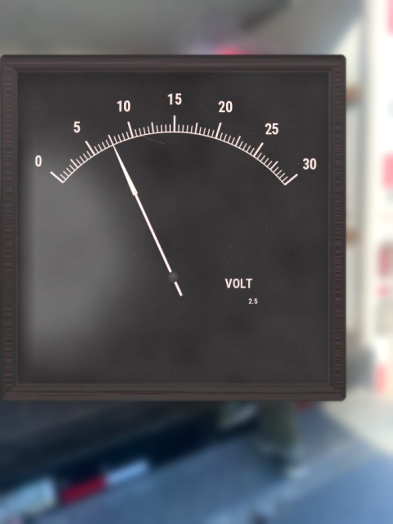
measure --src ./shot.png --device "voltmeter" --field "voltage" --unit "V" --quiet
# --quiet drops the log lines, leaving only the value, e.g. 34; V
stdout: 7.5; V
